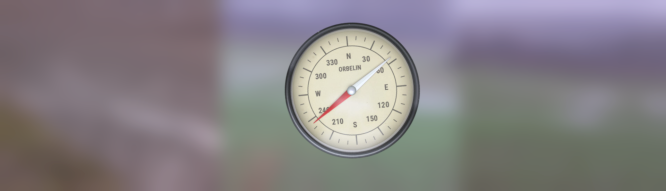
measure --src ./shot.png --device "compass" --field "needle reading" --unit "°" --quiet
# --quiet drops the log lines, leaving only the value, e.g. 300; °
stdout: 235; °
